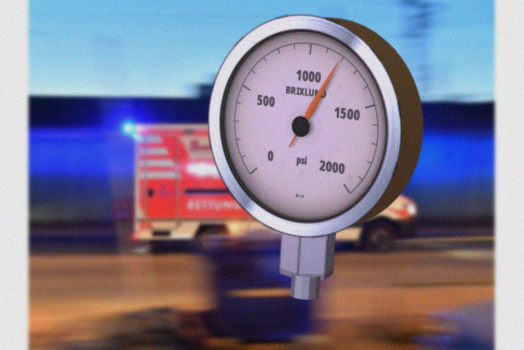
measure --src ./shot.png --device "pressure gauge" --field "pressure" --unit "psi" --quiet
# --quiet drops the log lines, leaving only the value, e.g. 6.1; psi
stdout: 1200; psi
